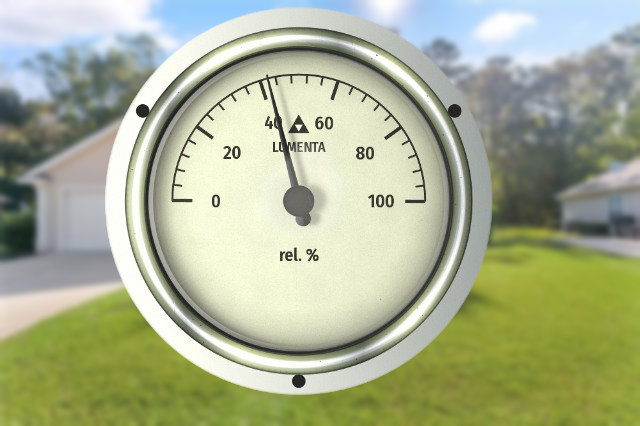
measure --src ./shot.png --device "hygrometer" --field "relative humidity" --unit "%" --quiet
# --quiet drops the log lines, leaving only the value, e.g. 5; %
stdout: 42; %
